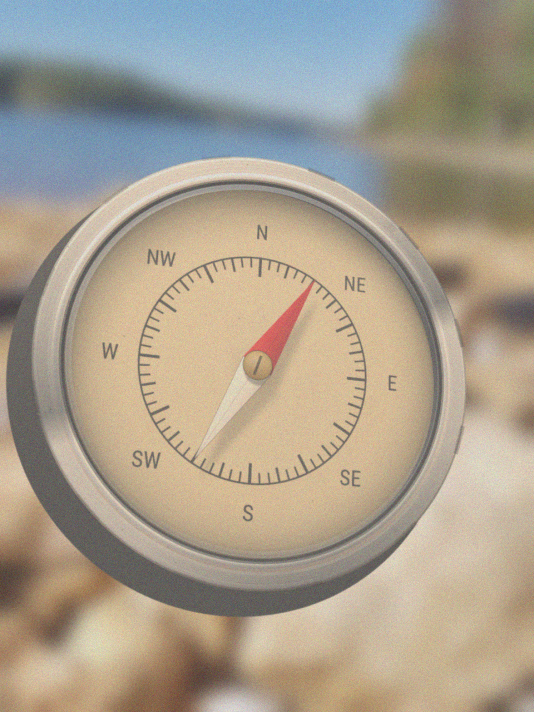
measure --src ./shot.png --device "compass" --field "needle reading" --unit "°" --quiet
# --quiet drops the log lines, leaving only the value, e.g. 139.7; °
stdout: 30; °
